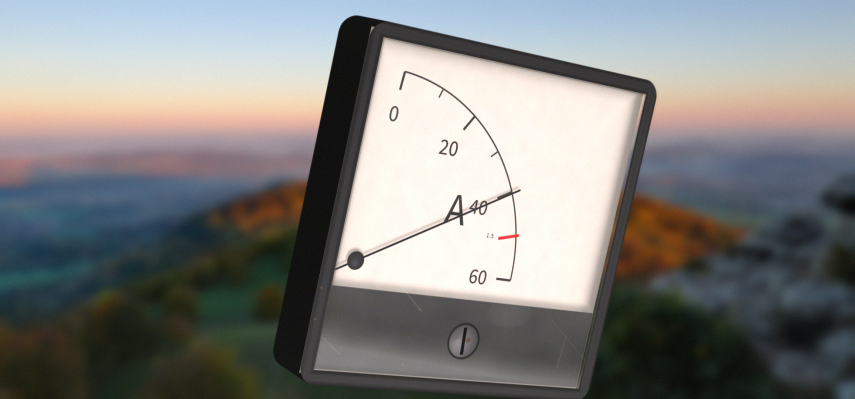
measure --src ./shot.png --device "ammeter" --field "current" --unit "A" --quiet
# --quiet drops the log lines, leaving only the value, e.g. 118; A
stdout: 40; A
